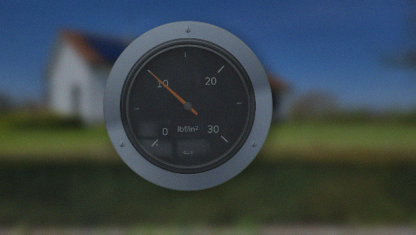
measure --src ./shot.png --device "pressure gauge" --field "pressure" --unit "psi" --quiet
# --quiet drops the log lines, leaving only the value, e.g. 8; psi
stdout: 10; psi
